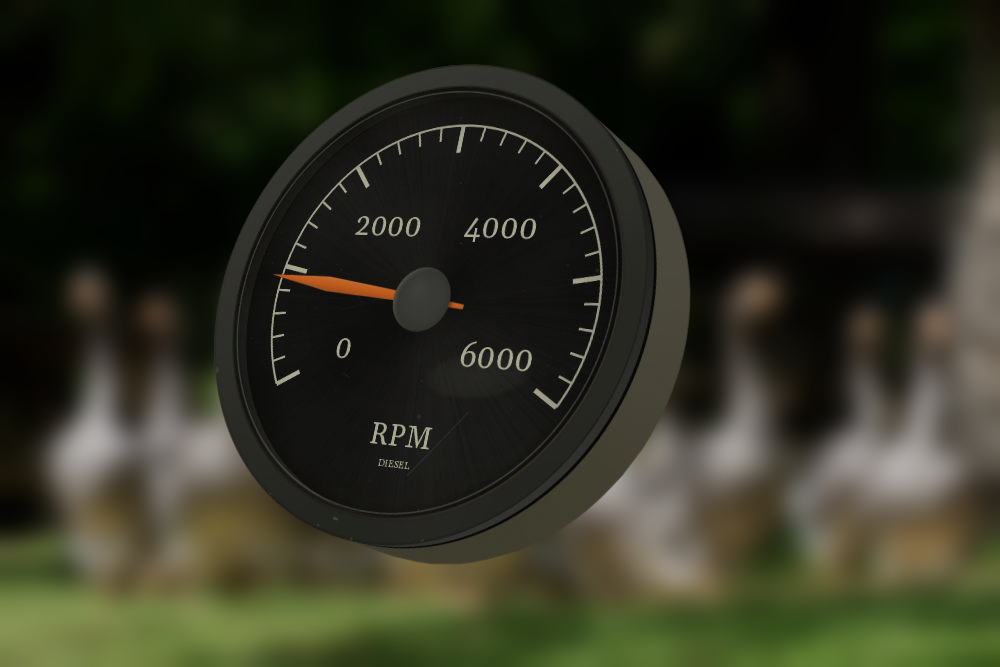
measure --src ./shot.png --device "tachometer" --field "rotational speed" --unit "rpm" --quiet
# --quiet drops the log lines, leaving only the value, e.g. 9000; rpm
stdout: 900; rpm
